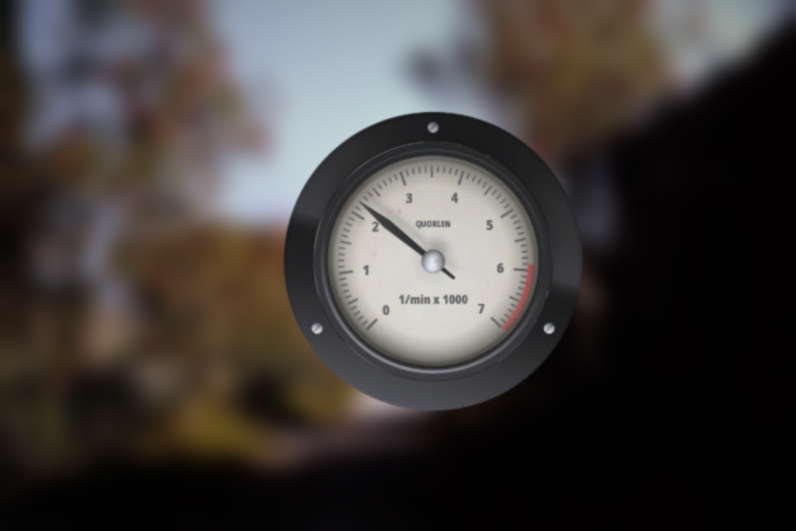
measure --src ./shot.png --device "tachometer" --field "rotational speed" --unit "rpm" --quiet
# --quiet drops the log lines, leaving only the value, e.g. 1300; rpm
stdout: 2200; rpm
